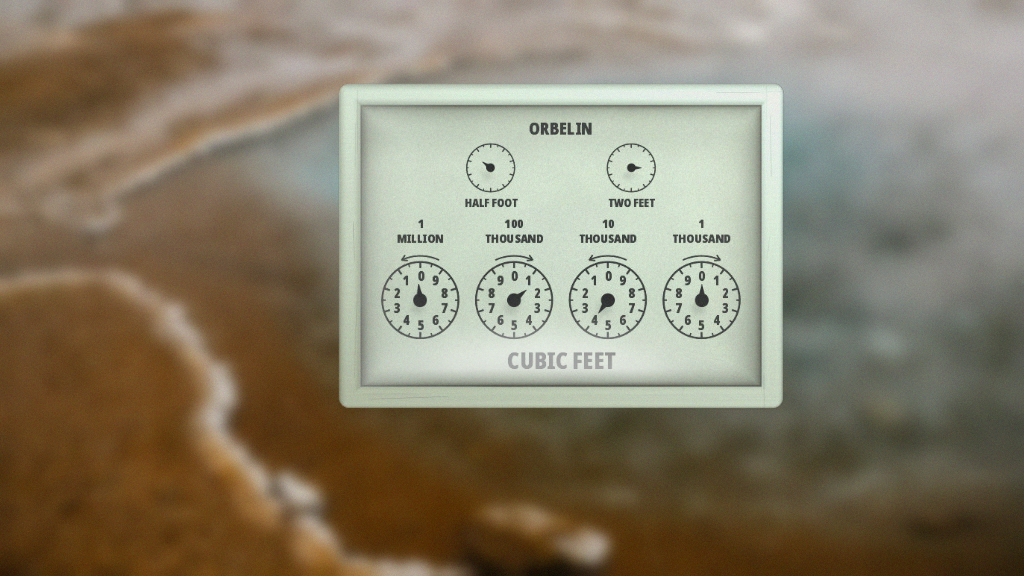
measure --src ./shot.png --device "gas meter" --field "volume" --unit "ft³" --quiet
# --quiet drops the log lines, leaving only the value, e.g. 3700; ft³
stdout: 14000; ft³
